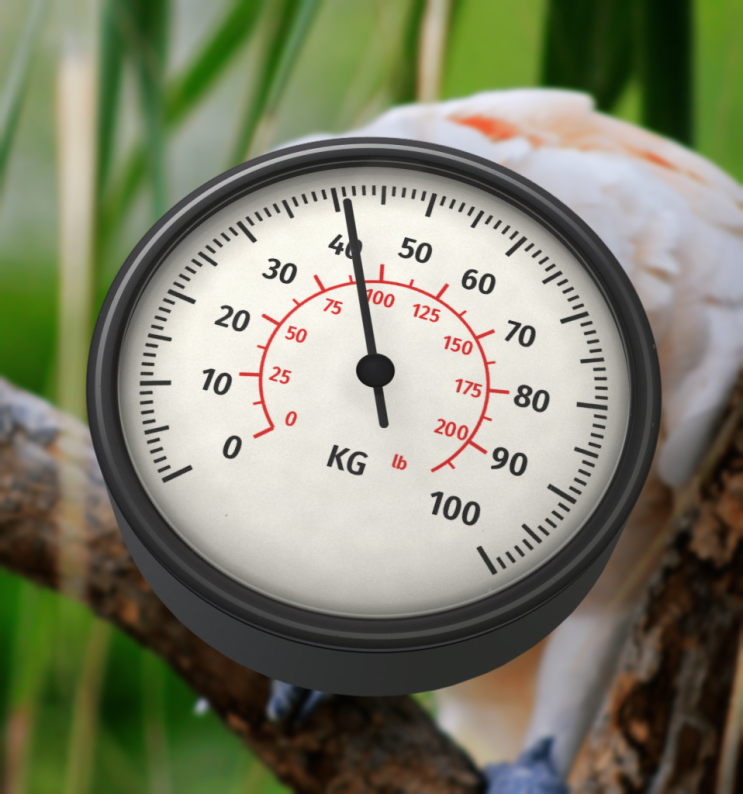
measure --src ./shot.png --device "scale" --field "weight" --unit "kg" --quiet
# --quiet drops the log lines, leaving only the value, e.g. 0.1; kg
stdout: 41; kg
